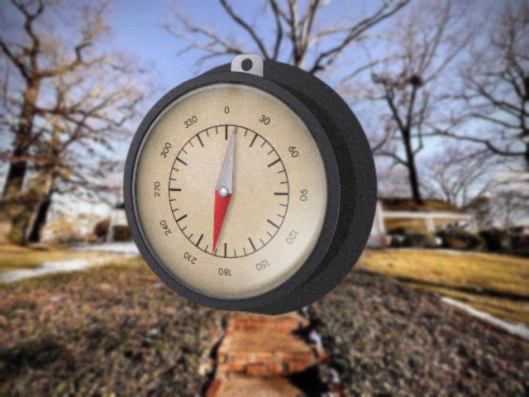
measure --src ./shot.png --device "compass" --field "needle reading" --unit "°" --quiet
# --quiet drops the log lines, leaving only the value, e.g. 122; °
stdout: 190; °
